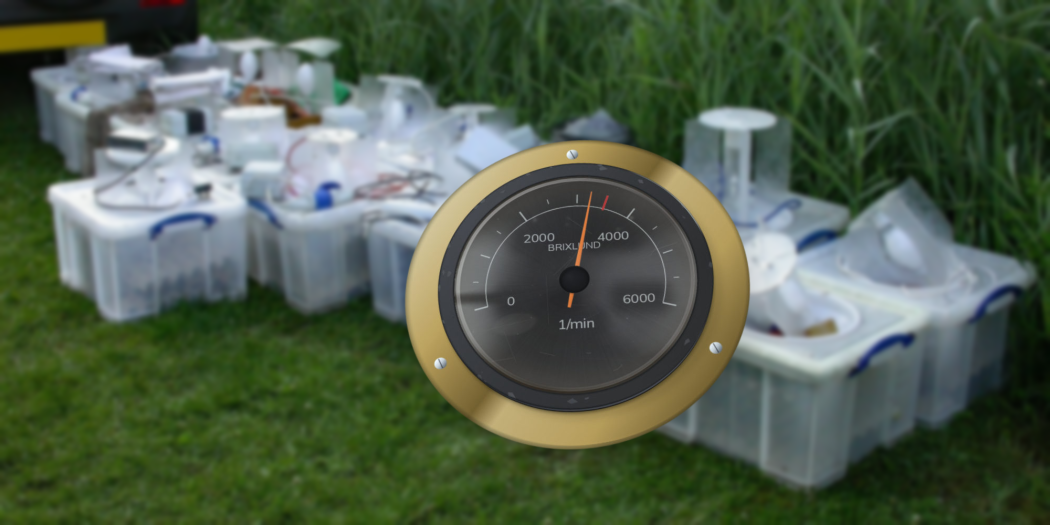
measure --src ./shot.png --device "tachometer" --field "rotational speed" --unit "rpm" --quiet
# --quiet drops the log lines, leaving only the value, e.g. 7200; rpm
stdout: 3250; rpm
